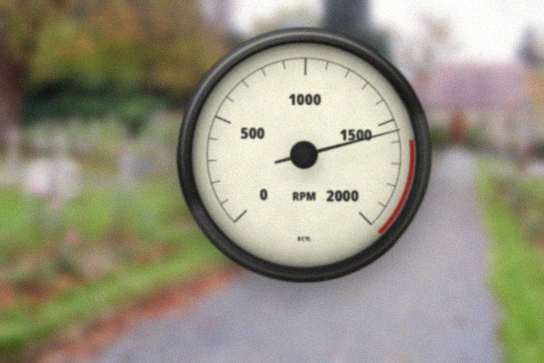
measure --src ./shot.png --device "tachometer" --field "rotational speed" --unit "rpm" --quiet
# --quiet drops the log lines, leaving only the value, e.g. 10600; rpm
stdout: 1550; rpm
